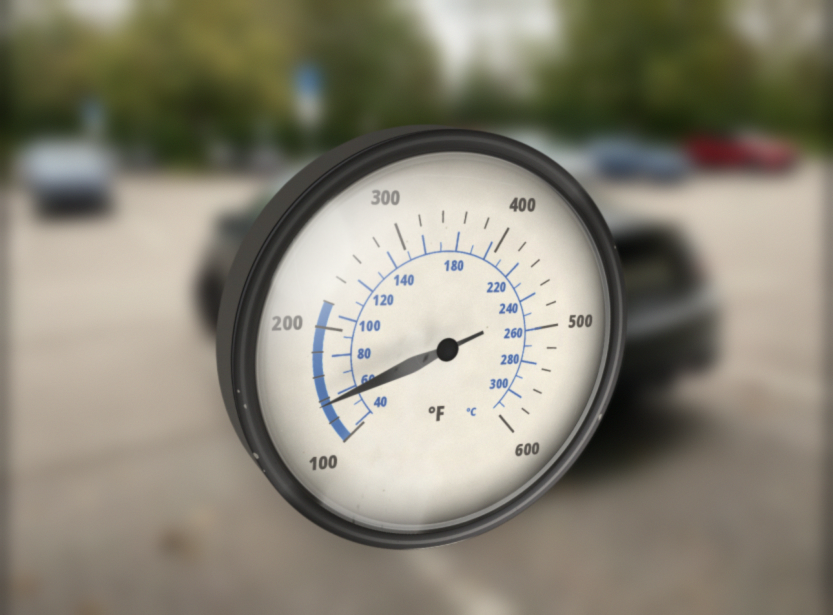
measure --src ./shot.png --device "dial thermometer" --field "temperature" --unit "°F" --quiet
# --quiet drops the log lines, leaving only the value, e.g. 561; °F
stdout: 140; °F
